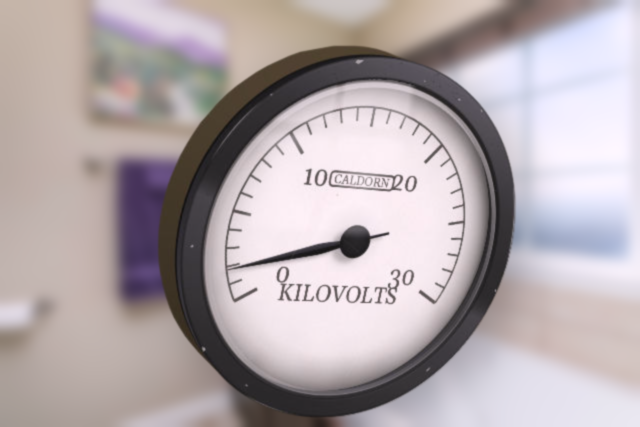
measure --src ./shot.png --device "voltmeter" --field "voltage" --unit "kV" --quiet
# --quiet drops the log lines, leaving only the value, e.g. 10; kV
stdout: 2; kV
